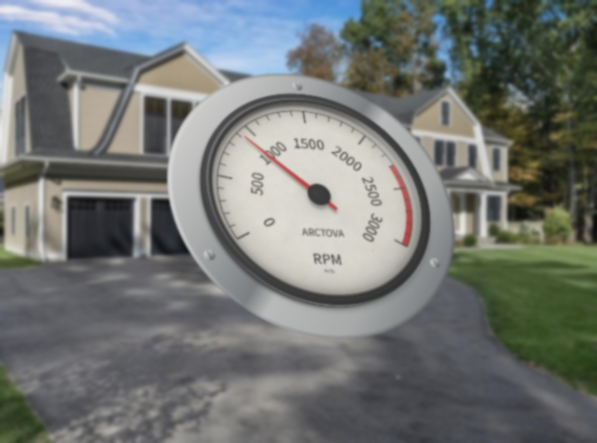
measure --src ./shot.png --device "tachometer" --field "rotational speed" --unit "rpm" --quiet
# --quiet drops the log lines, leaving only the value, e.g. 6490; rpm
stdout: 900; rpm
